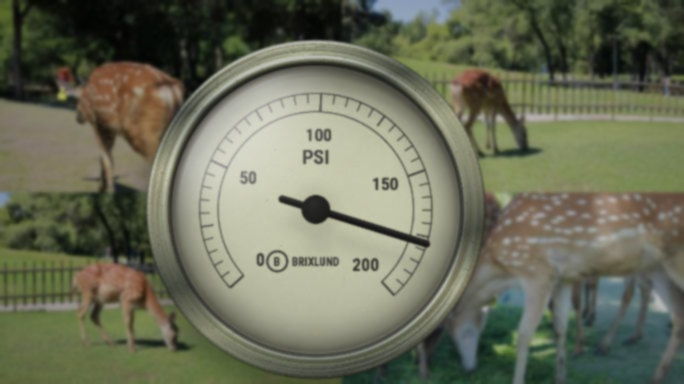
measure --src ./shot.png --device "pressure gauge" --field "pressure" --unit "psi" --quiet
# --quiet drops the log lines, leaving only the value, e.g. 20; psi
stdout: 177.5; psi
